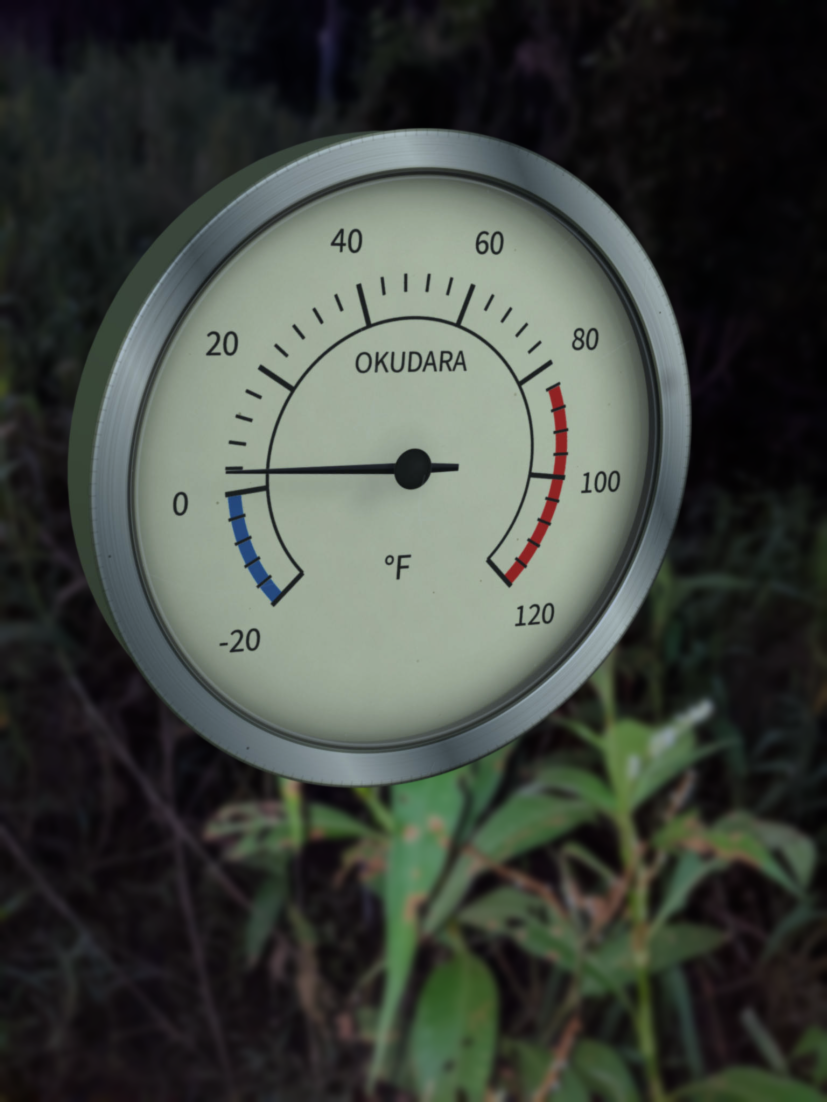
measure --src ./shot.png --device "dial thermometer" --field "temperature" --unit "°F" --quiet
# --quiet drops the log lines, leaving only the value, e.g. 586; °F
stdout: 4; °F
